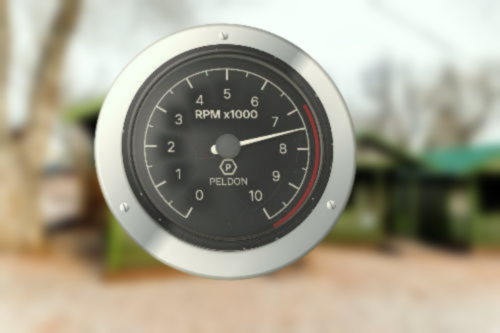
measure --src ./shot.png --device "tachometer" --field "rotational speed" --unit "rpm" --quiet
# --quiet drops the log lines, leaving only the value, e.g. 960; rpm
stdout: 7500; rpm
